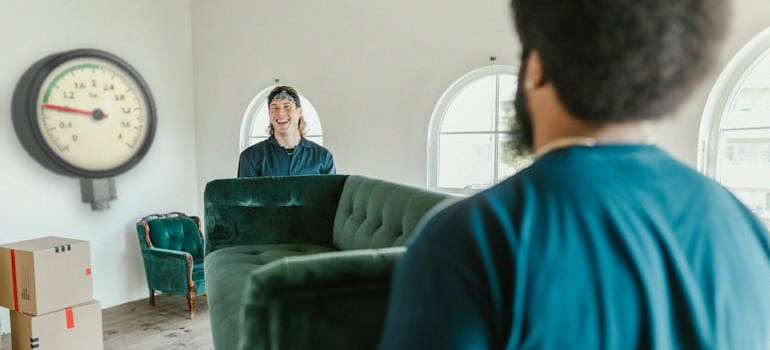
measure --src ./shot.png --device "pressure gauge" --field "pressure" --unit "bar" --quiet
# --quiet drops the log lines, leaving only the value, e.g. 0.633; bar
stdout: 0.8; bar
